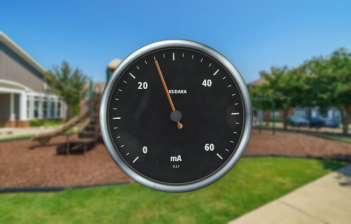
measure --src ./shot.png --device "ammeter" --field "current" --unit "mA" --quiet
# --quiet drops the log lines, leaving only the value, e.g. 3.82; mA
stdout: 26; mA
